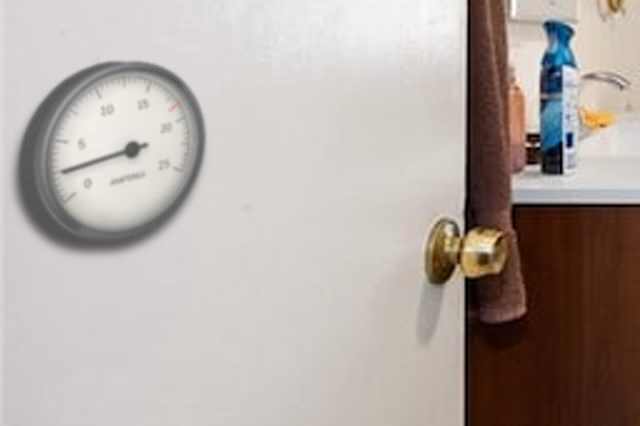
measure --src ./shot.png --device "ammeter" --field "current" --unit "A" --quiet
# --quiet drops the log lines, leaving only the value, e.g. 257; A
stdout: 2.5; A
